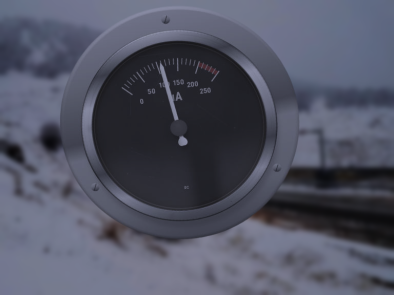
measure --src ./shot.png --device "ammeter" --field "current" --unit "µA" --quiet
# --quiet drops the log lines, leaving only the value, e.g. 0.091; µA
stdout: 110; µA
